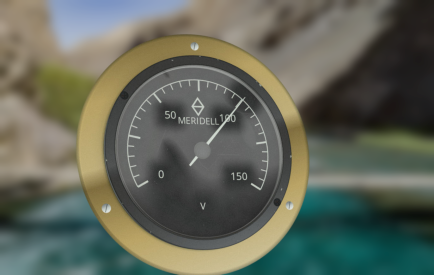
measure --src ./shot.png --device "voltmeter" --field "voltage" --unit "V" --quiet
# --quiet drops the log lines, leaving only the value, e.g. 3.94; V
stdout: 100; V
